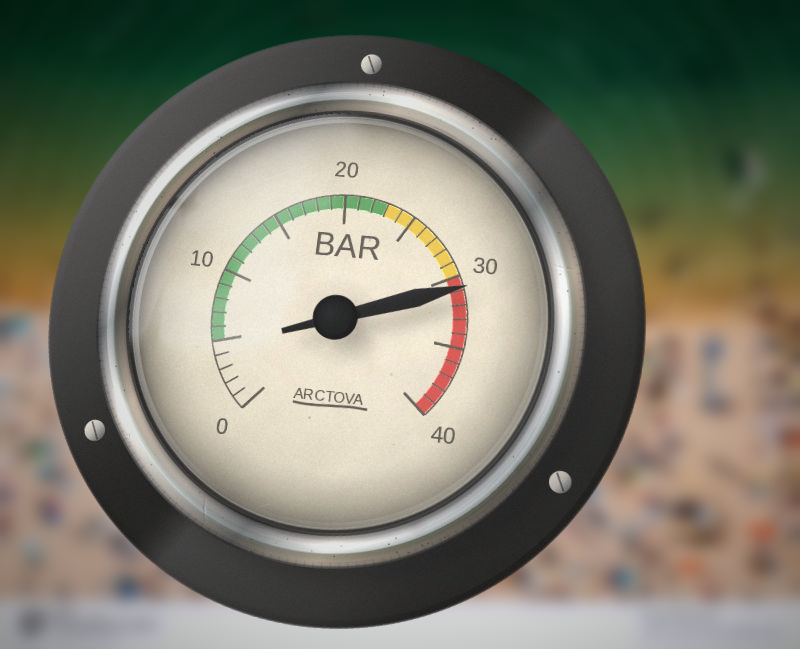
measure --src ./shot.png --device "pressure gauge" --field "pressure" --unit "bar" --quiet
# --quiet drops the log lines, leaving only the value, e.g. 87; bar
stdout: 31; bar
